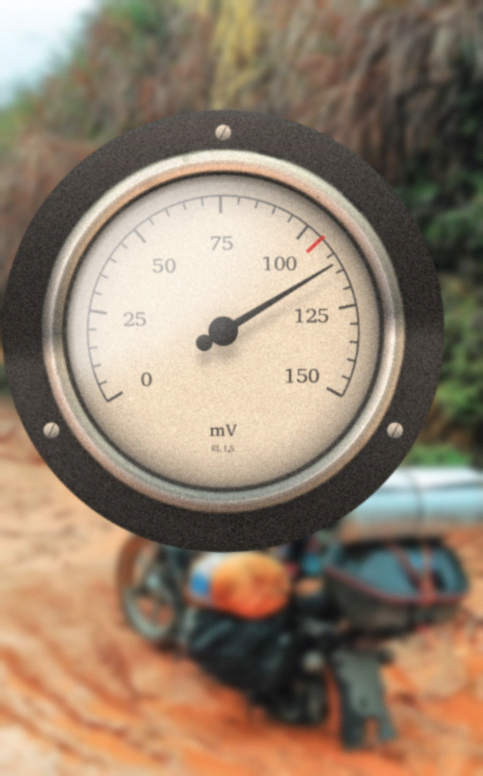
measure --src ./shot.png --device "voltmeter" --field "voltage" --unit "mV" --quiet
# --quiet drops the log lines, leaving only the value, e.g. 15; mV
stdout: 112.5; mV
